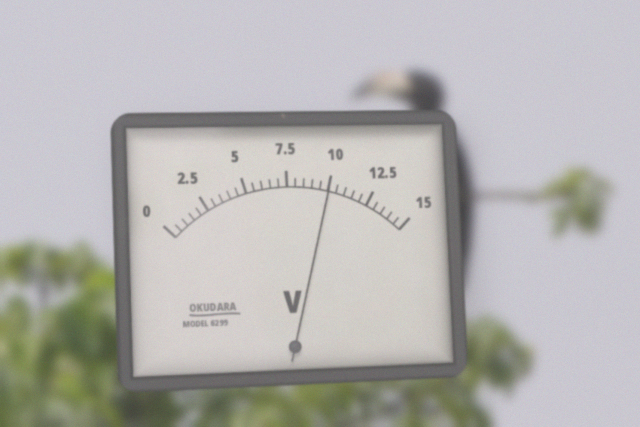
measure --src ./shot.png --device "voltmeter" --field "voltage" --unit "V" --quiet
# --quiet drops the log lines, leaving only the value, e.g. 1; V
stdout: 10; V
